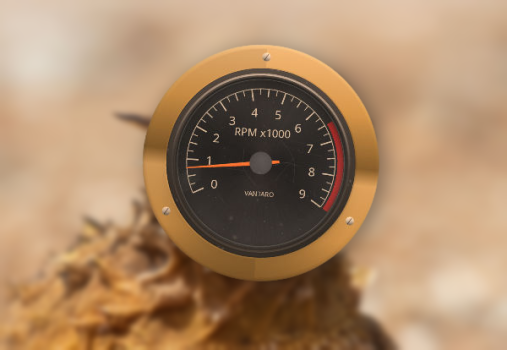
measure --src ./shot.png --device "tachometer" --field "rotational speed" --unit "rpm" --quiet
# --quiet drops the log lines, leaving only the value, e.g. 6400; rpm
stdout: 750; rpm
